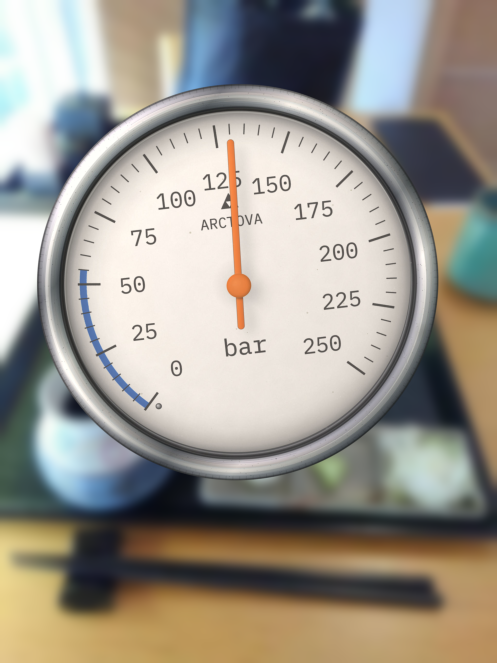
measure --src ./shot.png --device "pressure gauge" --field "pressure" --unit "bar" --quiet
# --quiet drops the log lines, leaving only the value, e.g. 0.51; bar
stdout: 130; bar
